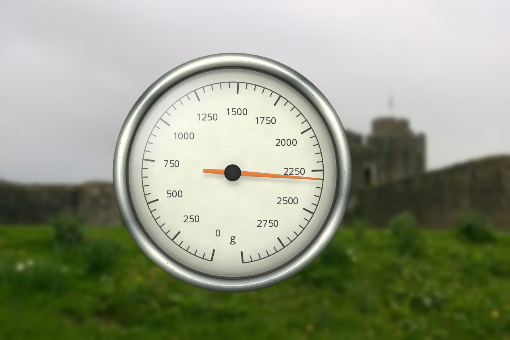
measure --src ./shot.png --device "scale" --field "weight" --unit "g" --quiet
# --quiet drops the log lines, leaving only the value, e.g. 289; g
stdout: 2300; g
